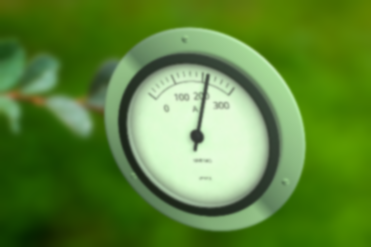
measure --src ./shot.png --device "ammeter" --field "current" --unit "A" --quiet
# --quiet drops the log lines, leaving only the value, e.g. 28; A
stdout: 220; A
